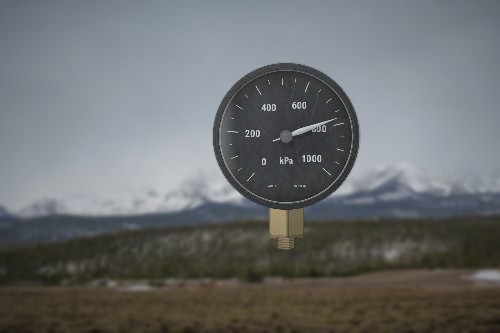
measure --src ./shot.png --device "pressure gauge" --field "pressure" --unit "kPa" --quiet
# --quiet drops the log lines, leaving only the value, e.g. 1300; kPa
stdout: 775; kPa
